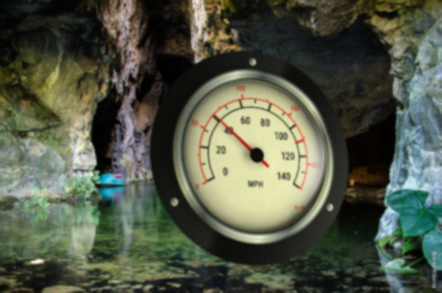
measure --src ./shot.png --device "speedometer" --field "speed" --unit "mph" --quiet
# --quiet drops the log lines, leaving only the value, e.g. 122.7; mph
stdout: 40; mph
